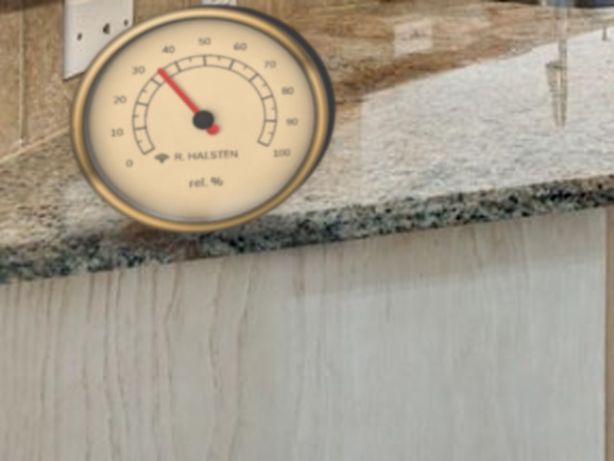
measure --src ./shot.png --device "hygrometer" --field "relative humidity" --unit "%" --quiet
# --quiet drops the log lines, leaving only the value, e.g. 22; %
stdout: 35; %
